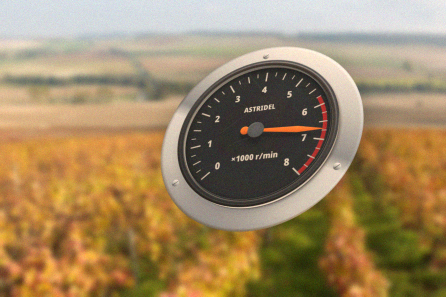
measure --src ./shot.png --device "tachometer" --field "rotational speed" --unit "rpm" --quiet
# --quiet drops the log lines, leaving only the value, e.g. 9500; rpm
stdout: 6750; rpm
